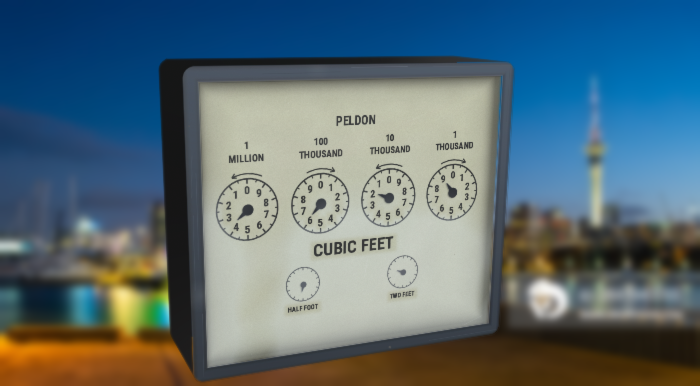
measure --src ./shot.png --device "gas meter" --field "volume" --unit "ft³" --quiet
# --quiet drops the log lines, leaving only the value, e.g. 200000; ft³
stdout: 361900; ft³
